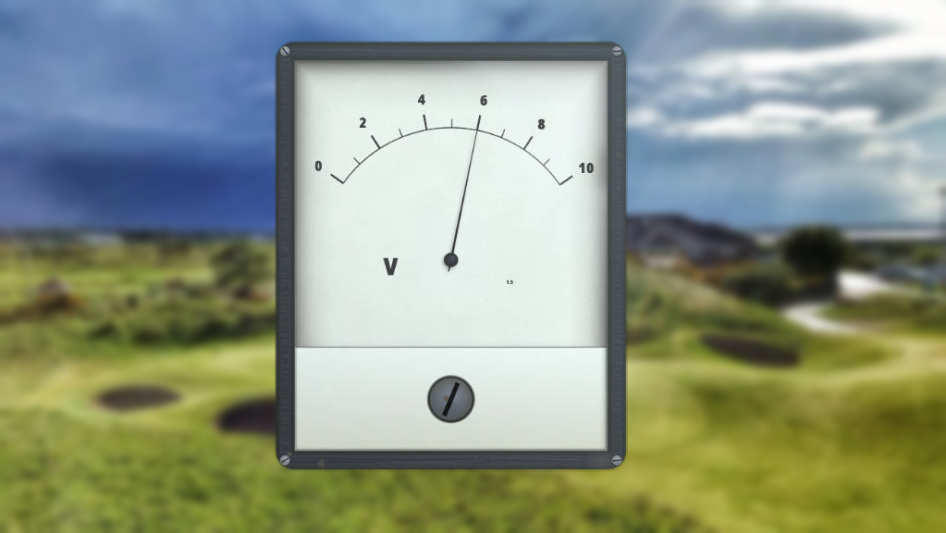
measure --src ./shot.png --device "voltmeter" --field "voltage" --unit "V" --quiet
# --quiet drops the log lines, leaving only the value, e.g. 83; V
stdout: 6; V
